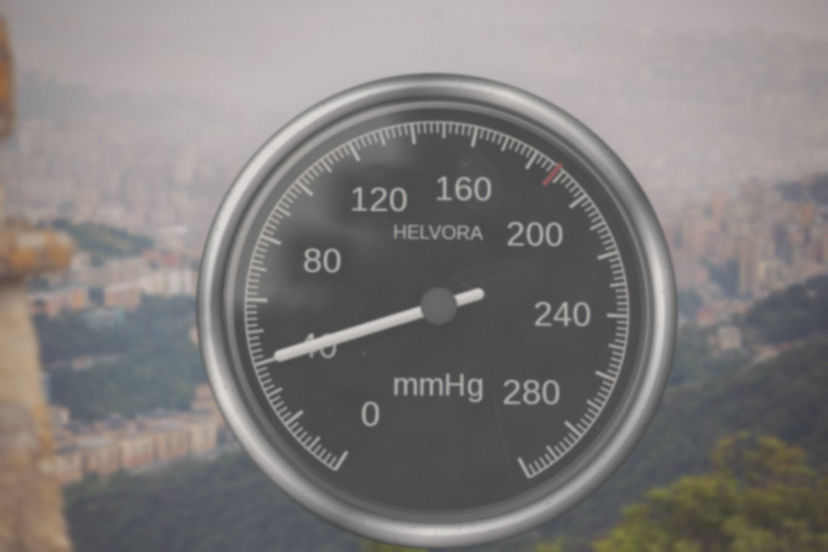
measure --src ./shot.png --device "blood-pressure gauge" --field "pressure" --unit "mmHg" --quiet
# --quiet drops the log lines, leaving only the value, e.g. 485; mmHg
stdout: 40; mmHg
